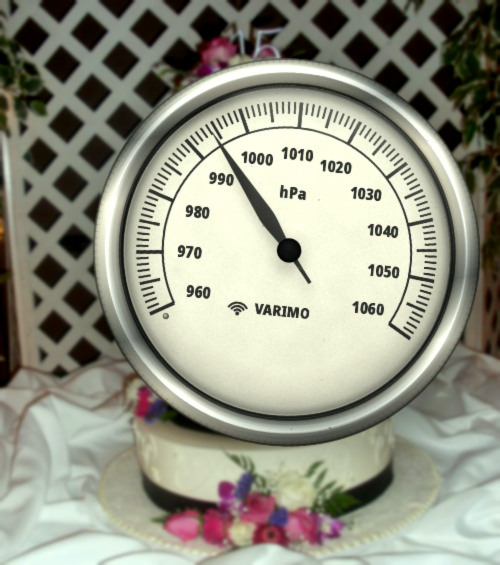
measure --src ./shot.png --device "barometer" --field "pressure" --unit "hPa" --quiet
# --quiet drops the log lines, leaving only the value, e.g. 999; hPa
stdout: 994; hPa
